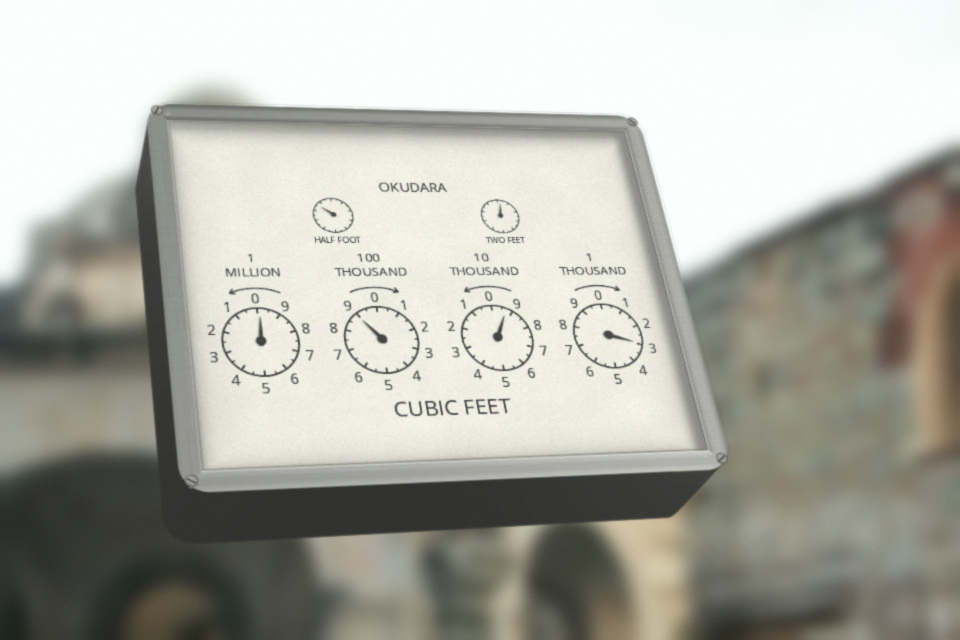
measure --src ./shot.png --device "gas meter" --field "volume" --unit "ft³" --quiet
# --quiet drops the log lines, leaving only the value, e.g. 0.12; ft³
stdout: 989300; ft³
